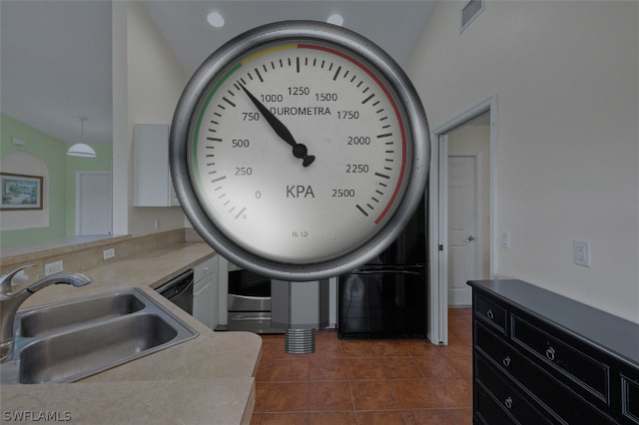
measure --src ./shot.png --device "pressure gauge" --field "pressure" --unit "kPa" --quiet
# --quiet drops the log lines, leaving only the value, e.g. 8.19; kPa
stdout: 875; kPa
